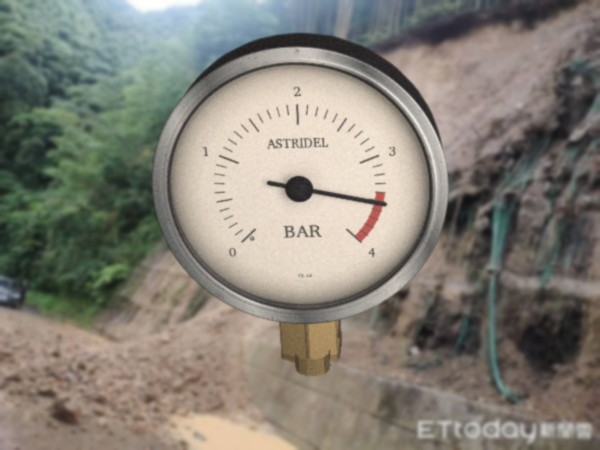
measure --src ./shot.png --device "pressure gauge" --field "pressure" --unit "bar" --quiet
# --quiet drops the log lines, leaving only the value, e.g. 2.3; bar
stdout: 3.5; bar
